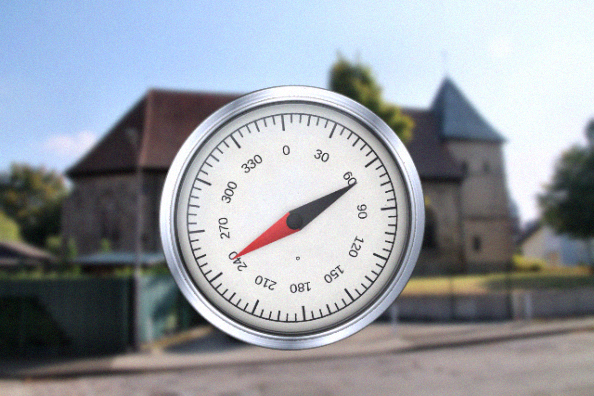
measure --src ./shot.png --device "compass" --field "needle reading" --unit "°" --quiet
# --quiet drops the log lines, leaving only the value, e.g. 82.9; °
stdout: 245; °
